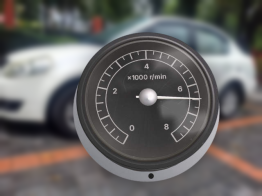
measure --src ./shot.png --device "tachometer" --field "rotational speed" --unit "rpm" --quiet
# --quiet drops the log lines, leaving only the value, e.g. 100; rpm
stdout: 6500; rpm
